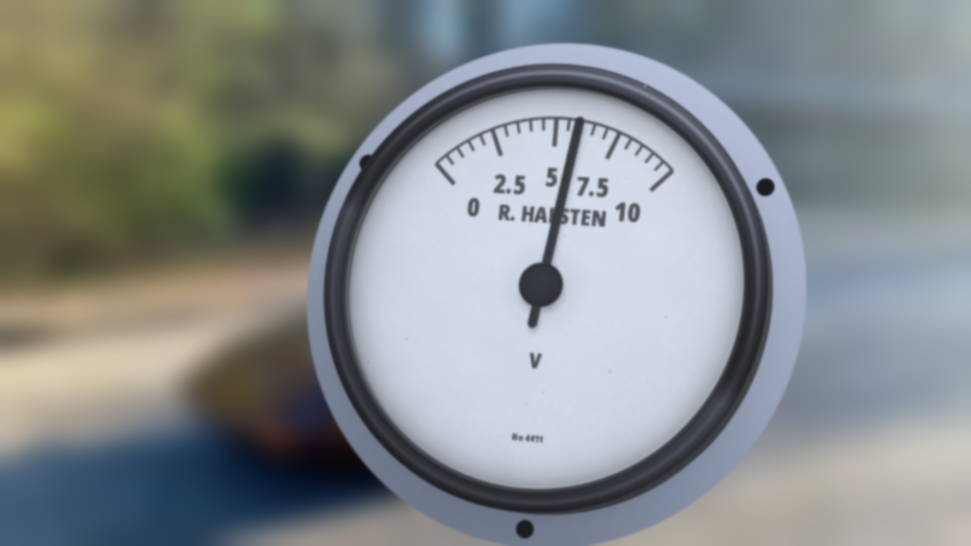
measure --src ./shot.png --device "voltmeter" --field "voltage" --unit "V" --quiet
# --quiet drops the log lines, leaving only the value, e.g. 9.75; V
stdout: 6; V
